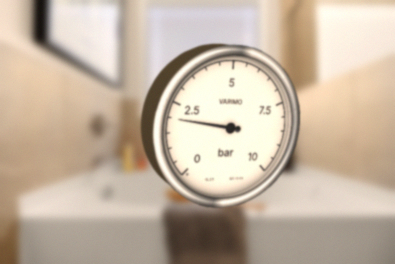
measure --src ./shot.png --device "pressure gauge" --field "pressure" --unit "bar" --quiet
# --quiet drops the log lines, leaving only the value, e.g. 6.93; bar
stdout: 2; bar
